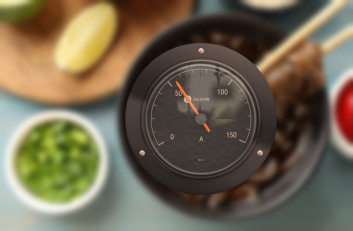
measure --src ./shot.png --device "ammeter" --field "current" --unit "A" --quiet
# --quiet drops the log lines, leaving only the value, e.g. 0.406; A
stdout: 55; A
